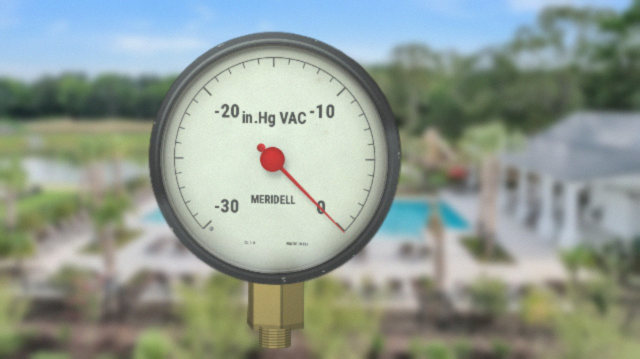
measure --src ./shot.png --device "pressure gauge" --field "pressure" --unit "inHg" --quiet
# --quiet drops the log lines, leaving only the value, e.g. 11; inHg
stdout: 0; inHg
